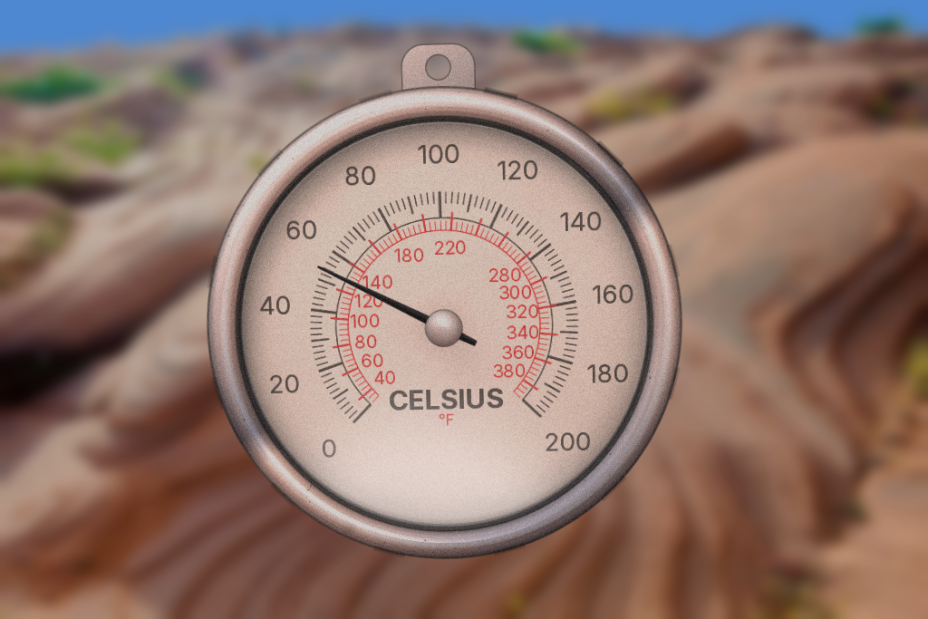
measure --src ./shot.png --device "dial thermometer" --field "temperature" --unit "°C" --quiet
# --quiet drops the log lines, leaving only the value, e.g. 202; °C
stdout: 54; °C
